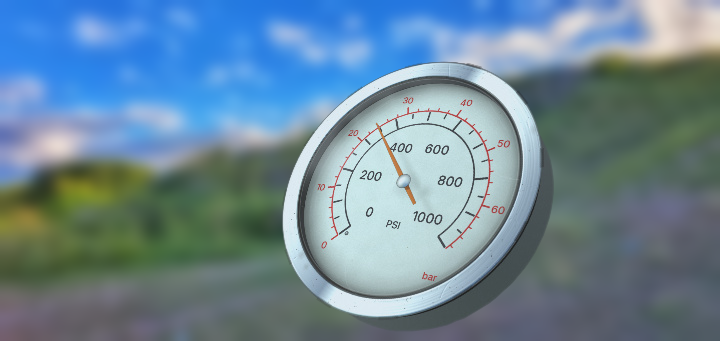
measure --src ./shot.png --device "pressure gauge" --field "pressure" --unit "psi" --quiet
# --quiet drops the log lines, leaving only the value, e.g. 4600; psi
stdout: 350; psi
